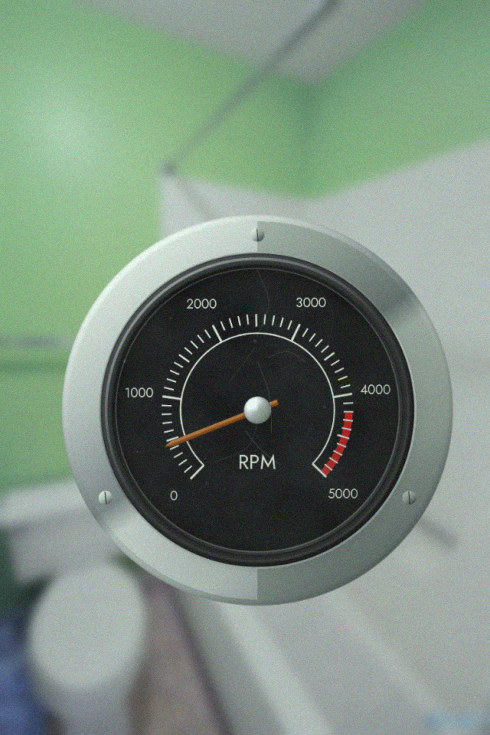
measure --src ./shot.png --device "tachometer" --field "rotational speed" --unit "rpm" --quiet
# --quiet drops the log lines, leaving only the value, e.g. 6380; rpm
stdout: 450; rpm
